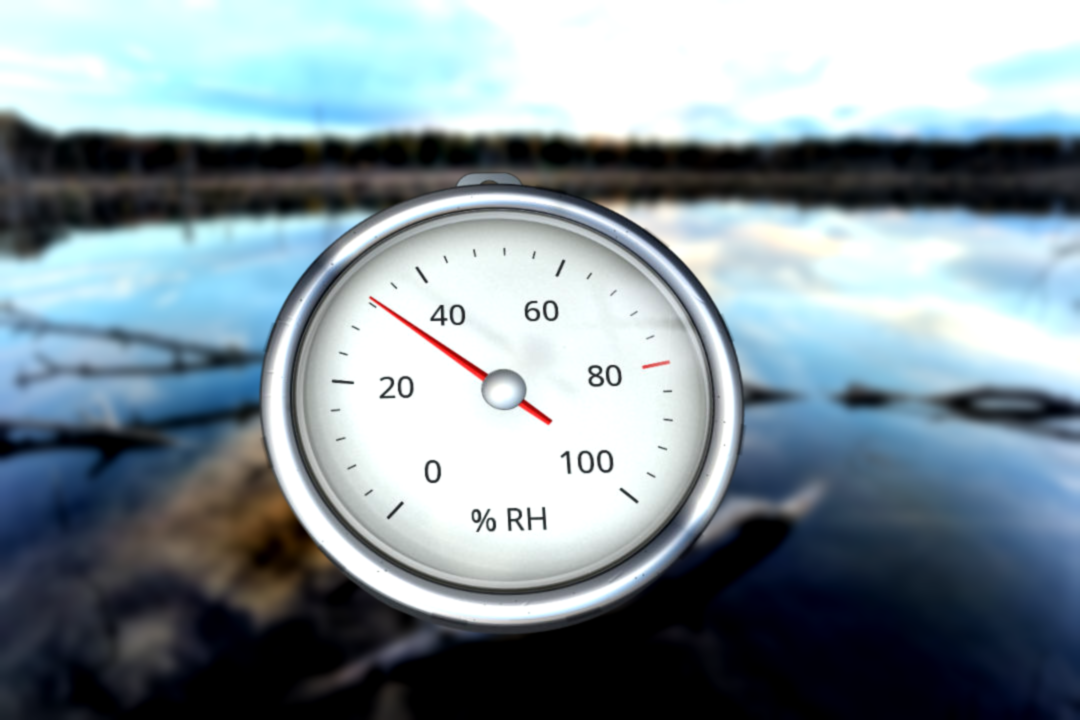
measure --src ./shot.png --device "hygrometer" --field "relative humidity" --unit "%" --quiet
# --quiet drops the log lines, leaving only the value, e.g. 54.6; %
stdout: 32; %
